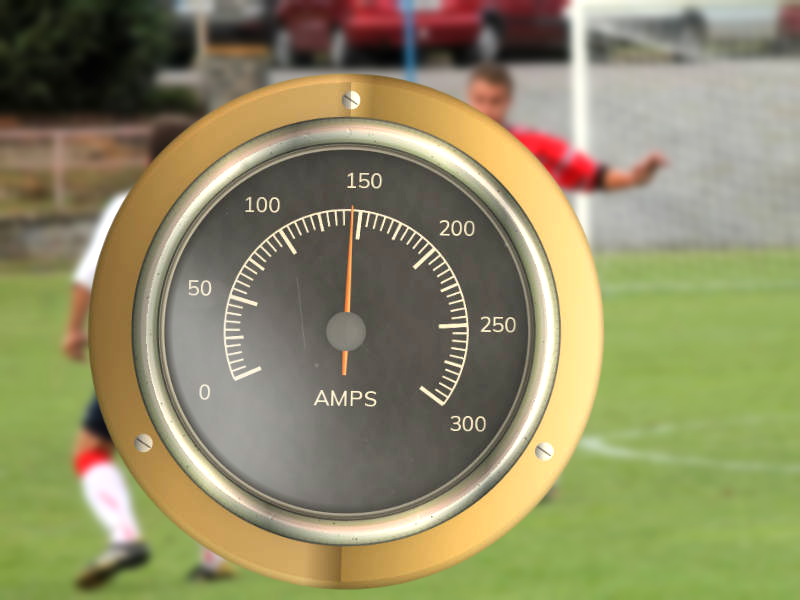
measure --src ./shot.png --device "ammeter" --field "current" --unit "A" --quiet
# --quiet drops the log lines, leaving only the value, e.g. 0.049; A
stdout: 145; A
